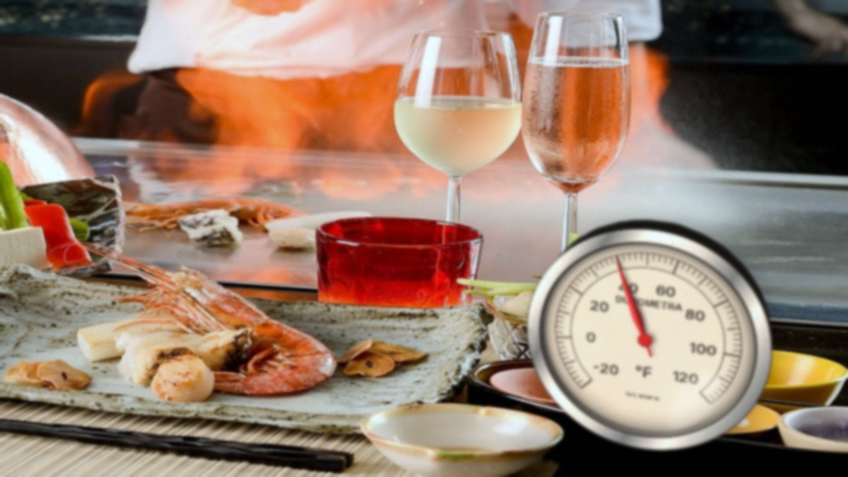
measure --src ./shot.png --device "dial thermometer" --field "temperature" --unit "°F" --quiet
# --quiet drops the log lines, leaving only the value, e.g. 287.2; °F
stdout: 40; °F
